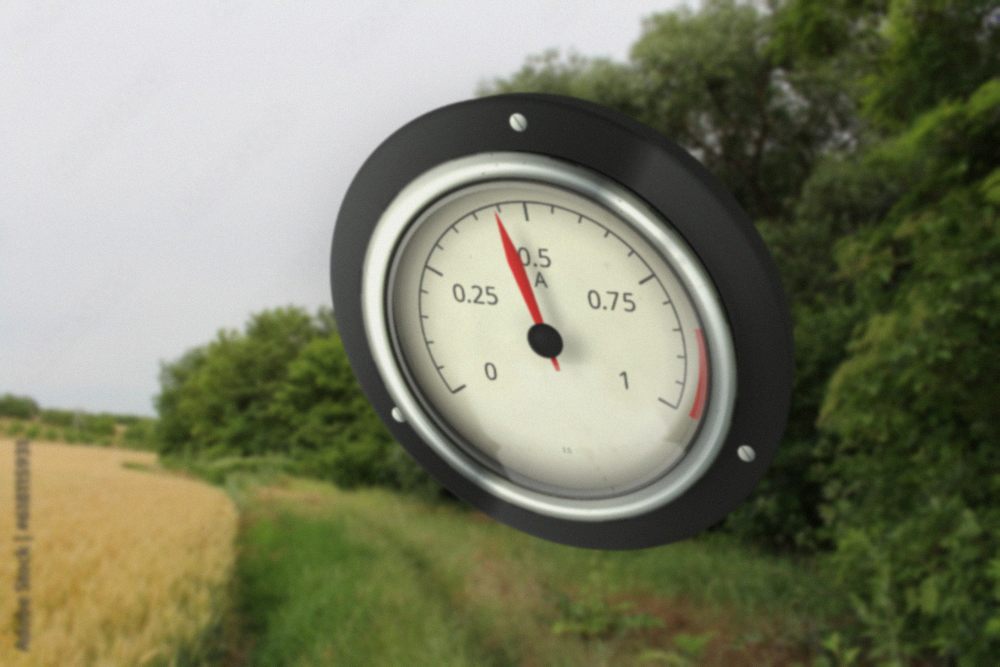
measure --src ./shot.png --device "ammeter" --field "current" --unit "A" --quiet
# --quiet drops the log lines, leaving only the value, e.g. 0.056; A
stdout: 0.45; A
